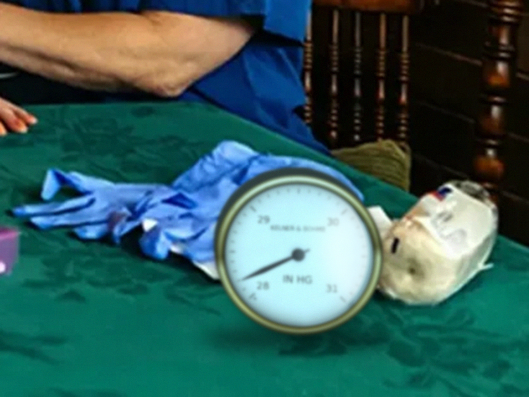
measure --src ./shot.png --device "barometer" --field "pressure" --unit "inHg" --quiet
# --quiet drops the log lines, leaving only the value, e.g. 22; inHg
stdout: 28.2; inHg
